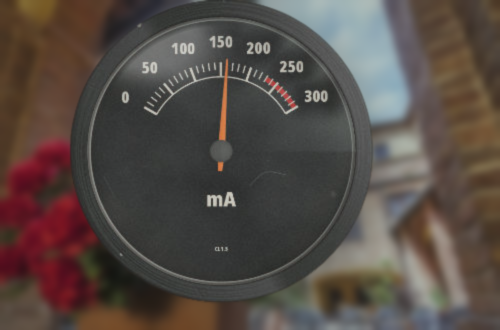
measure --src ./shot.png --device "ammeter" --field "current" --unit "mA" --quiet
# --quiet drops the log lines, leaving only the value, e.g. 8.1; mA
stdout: 160; mA
